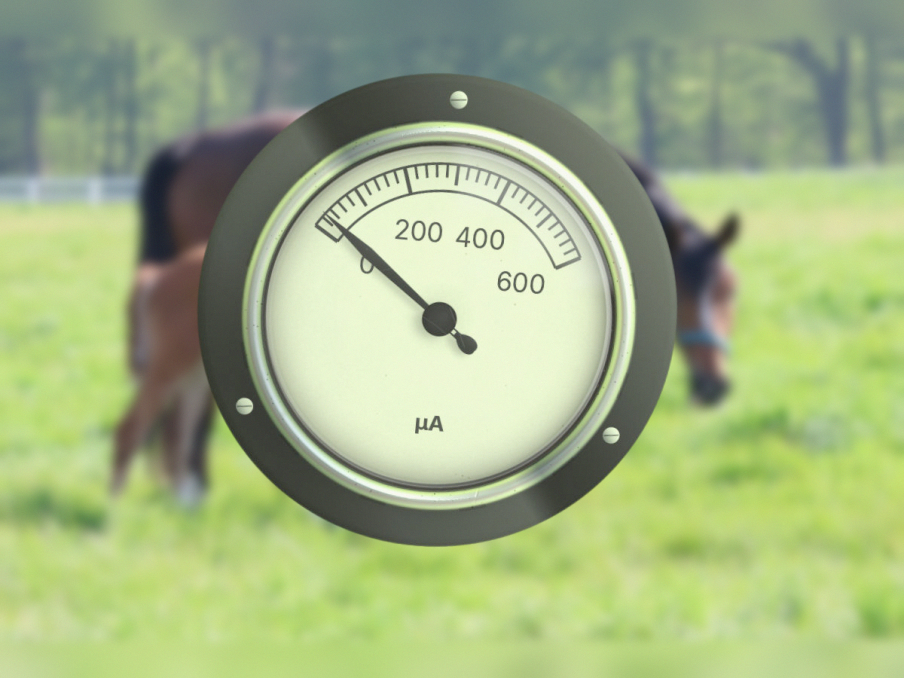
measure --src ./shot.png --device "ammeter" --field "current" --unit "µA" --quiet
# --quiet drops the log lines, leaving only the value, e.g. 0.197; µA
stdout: 30; µA
